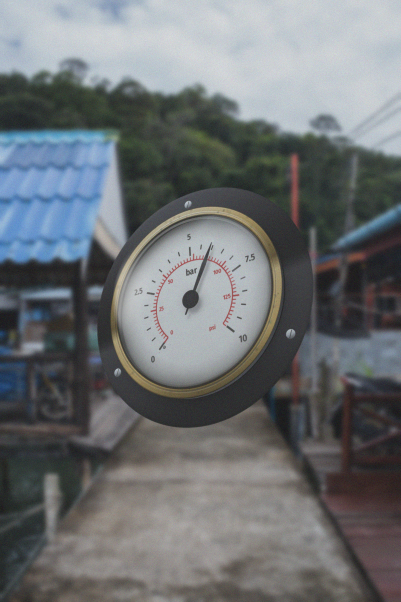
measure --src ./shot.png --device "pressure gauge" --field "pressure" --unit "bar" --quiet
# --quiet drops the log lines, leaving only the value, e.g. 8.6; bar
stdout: 6; bar
